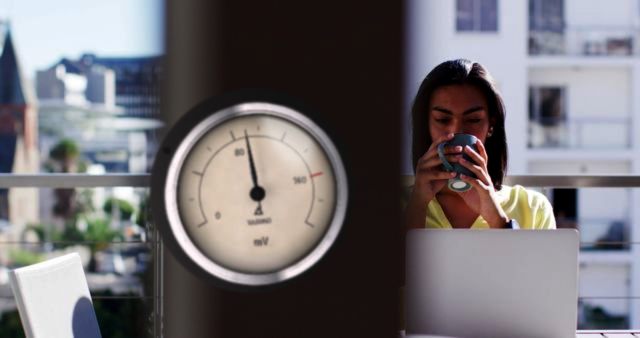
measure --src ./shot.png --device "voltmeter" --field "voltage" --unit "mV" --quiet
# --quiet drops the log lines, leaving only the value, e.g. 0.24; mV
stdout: 90; mV
